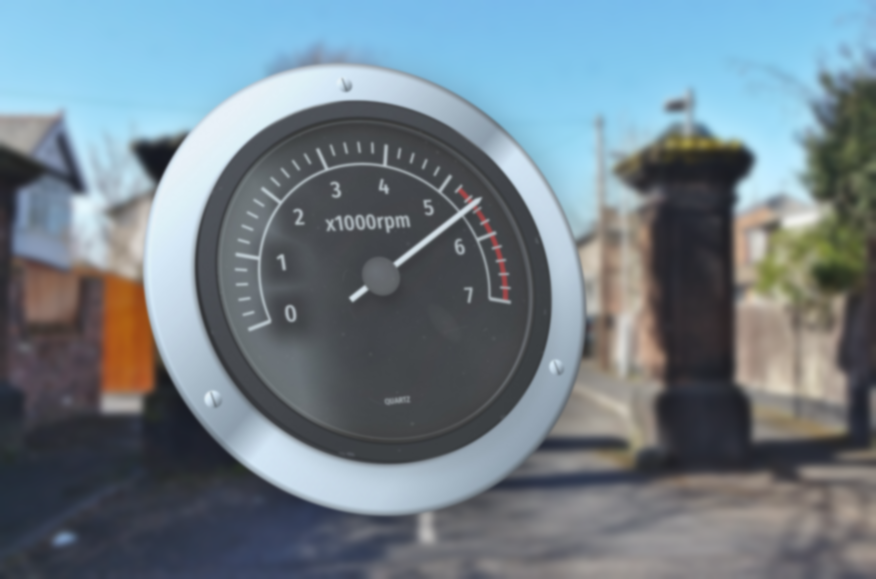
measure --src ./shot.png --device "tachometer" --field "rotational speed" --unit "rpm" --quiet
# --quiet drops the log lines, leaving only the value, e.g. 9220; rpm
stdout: 5500; rpm
